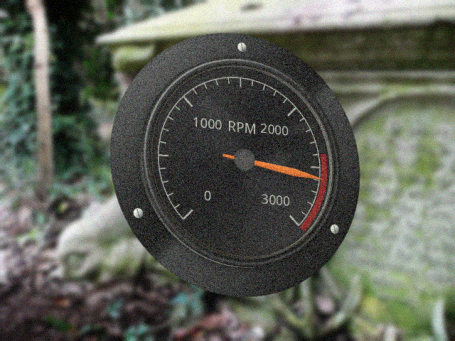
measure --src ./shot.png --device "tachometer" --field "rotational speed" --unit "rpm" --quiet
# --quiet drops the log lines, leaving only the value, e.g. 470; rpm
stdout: 2600; rpm
